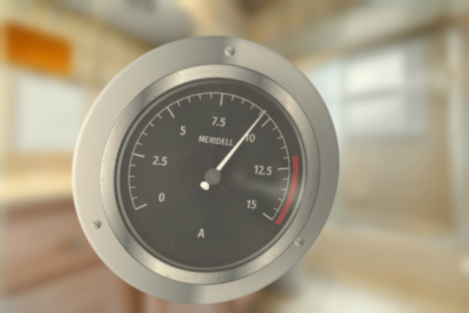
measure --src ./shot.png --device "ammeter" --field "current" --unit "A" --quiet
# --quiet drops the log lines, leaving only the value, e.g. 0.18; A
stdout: 9.5; A
